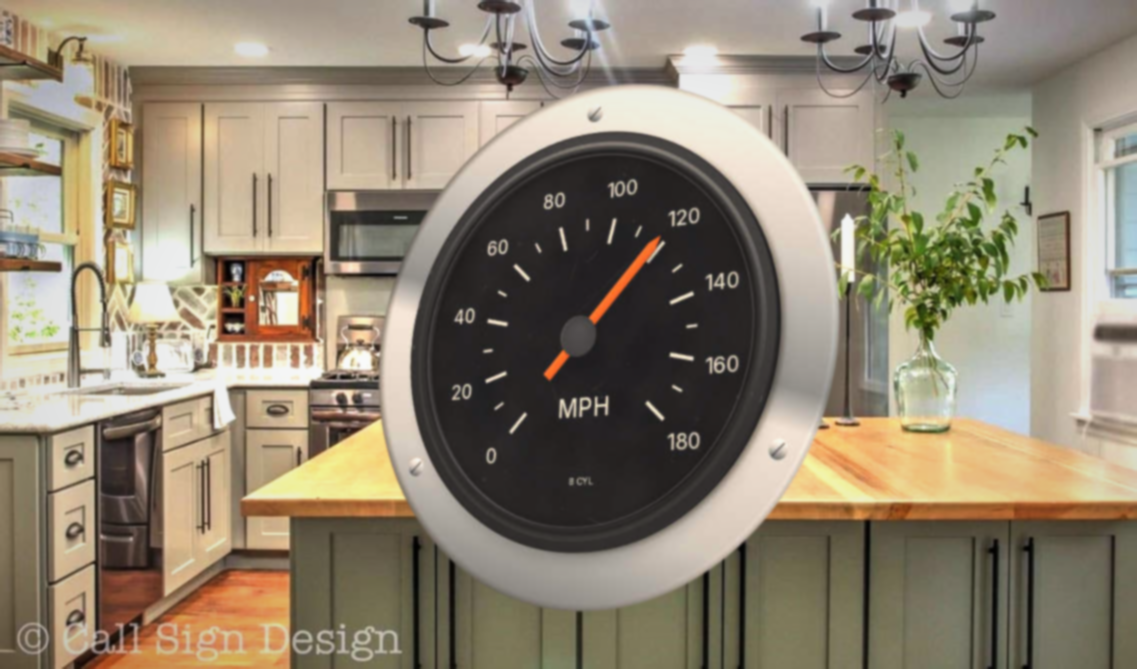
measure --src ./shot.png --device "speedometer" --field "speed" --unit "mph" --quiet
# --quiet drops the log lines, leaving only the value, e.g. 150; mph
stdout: 120; mph
